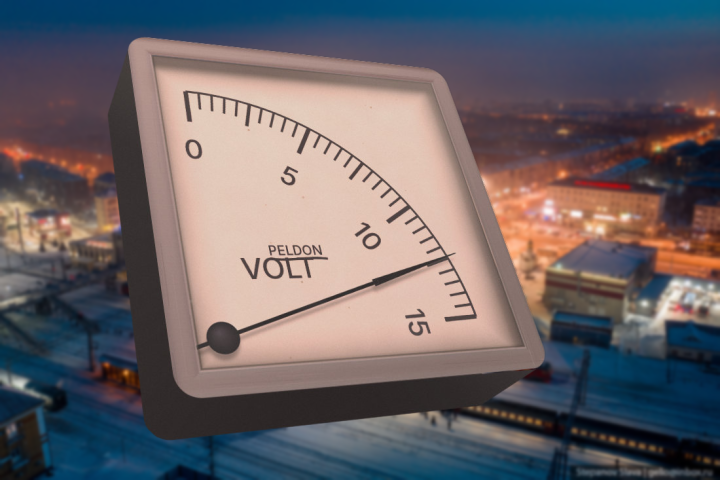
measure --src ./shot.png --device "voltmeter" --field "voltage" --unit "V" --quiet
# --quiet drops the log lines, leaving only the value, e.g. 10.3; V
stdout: 12.5; V
